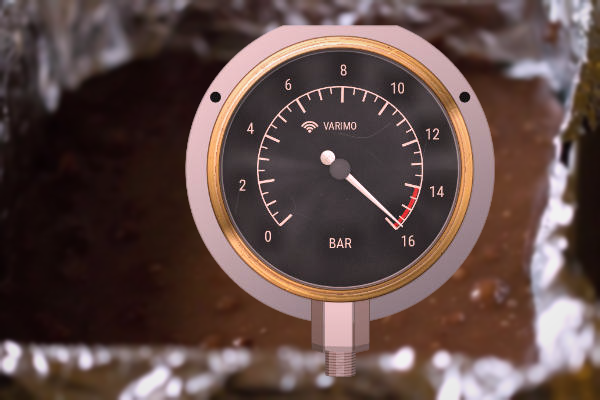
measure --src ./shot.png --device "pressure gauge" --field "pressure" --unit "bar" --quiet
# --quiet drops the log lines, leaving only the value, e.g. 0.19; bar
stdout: 15.75; bar
